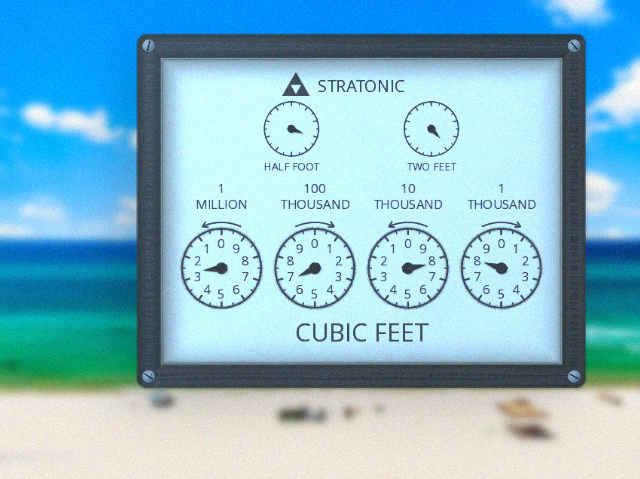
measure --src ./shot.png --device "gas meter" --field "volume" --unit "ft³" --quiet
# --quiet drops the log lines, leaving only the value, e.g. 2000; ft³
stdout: 267800; ft³
